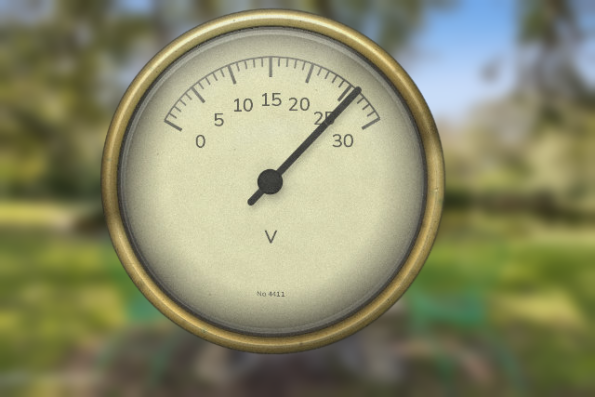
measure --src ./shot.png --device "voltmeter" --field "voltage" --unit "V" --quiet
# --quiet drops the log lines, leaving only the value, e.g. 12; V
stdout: 26; V
